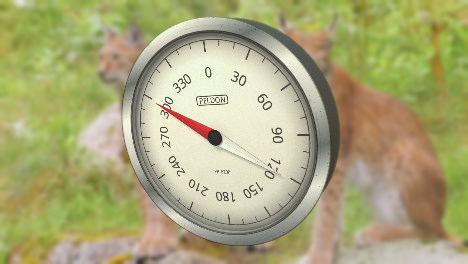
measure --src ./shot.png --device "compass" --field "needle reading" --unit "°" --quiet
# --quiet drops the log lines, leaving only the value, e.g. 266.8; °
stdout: 300; °
